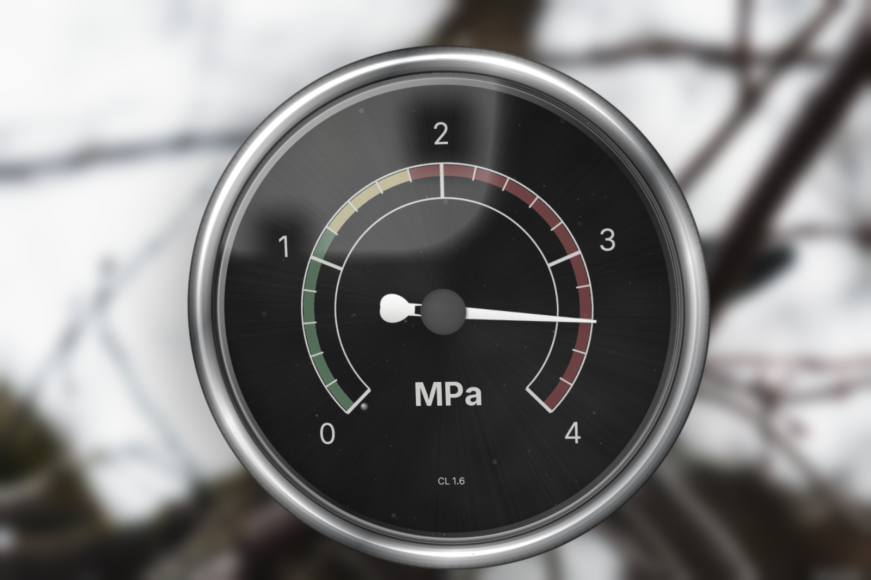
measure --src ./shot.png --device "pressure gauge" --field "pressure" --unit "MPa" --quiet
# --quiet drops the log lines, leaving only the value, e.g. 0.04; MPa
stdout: 3.4; MPa
